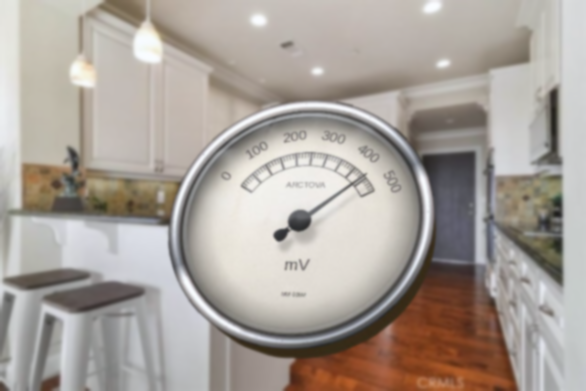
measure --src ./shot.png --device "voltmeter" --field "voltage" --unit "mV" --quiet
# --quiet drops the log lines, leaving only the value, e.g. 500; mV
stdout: 450; mV
